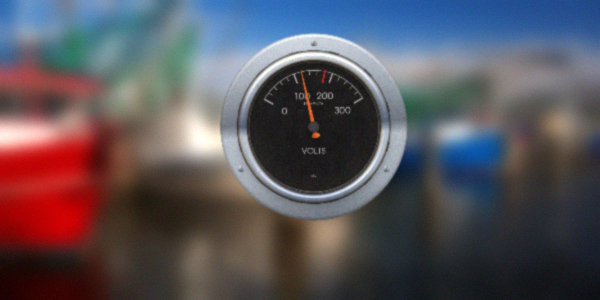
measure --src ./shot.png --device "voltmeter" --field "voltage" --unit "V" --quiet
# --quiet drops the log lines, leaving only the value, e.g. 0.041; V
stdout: 120; V
